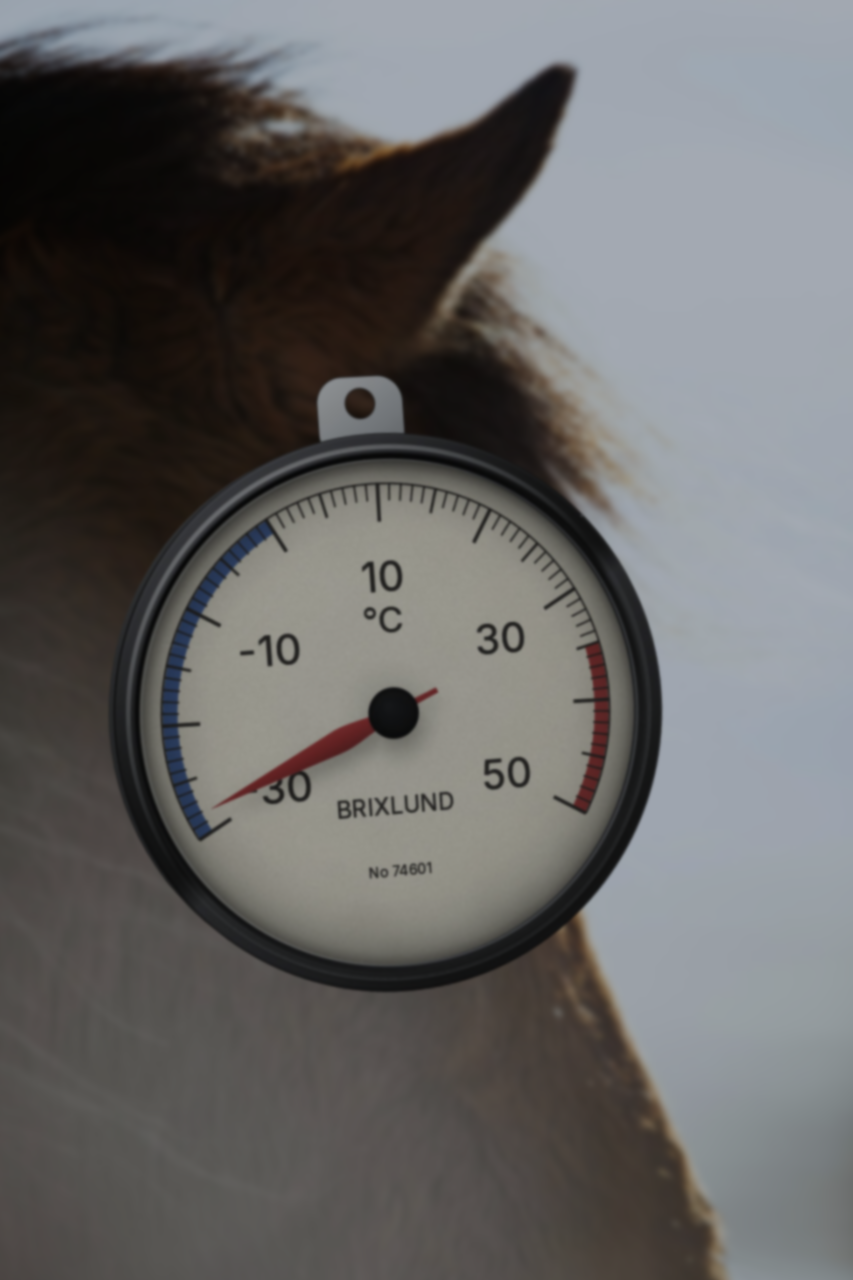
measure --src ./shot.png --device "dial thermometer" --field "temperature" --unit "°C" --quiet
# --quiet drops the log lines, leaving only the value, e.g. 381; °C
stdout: -28; °C
